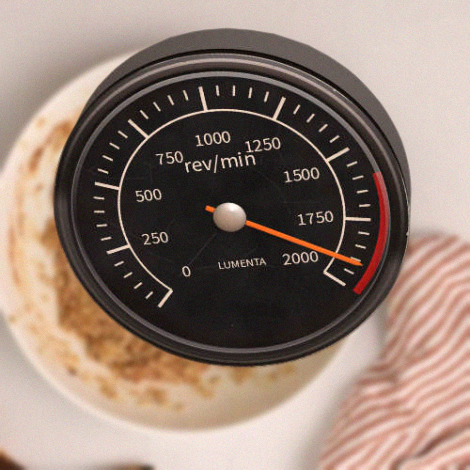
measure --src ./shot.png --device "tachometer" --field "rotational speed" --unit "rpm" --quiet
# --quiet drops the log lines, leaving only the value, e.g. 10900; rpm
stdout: 1900; rpm
